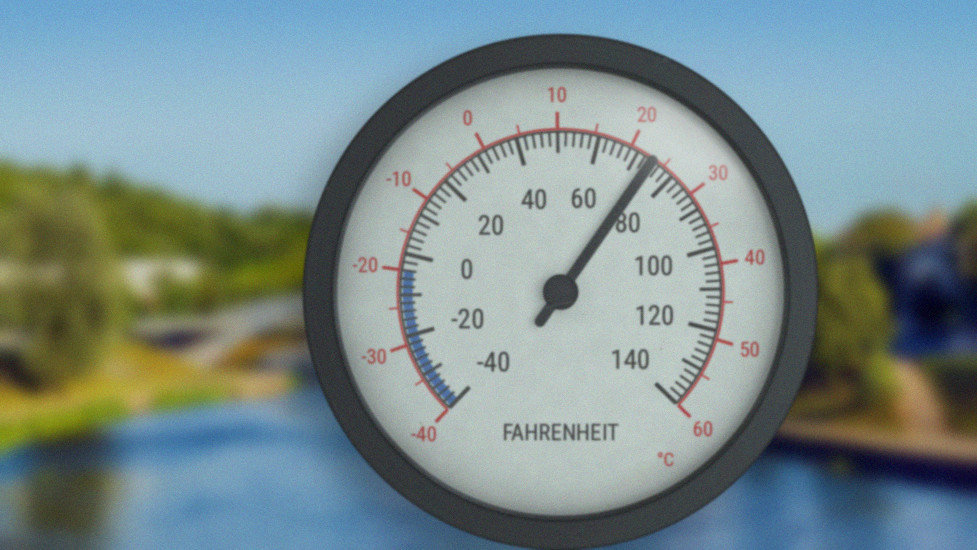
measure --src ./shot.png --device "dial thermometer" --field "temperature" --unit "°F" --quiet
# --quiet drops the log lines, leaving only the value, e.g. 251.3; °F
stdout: 74; °F
